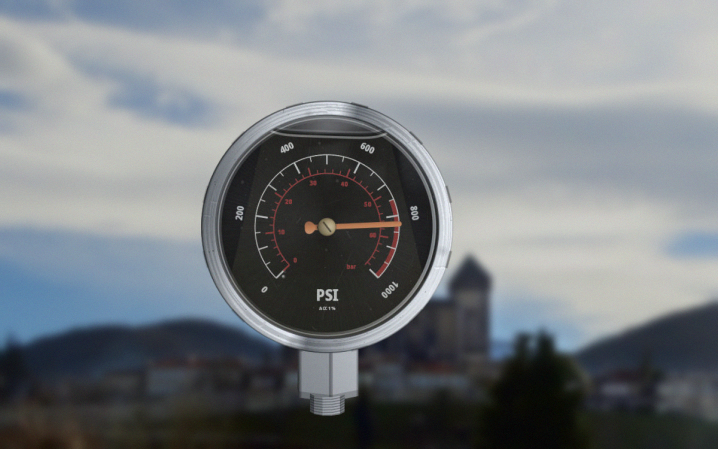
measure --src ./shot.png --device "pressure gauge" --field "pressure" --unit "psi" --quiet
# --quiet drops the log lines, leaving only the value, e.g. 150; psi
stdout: 825; psi
